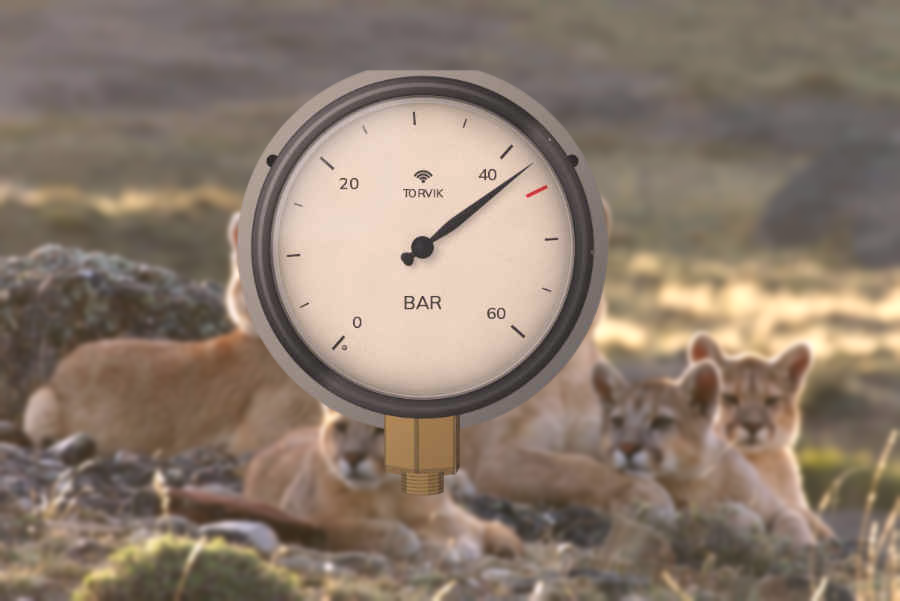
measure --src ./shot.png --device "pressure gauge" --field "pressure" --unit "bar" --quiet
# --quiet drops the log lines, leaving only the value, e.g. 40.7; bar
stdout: 42.5; bar
